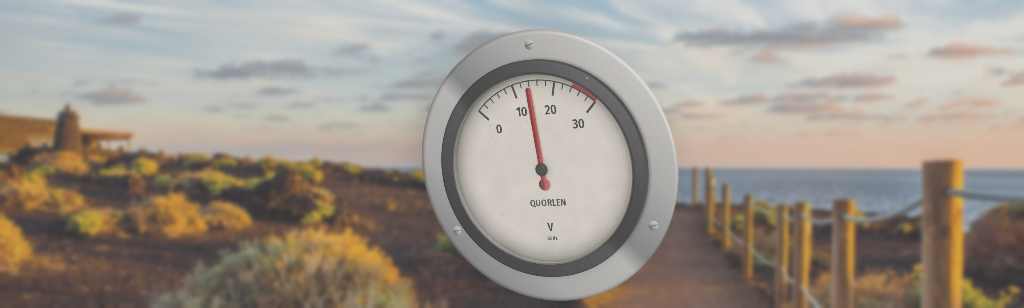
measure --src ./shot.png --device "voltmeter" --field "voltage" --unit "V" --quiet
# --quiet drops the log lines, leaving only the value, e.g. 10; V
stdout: 14; V
